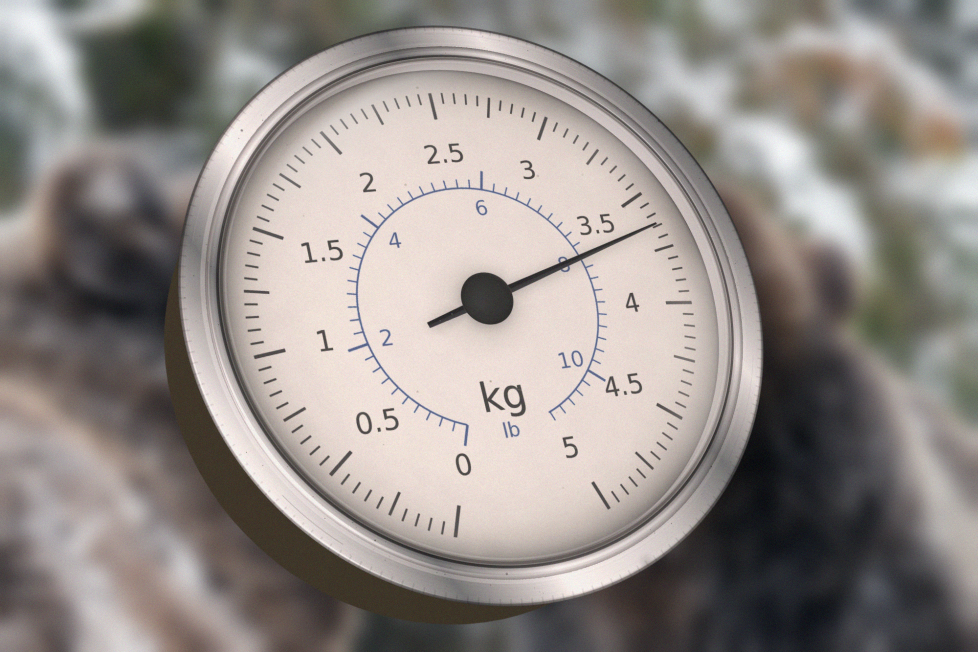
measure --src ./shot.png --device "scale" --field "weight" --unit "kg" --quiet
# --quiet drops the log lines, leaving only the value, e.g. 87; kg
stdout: 3.65; kg
